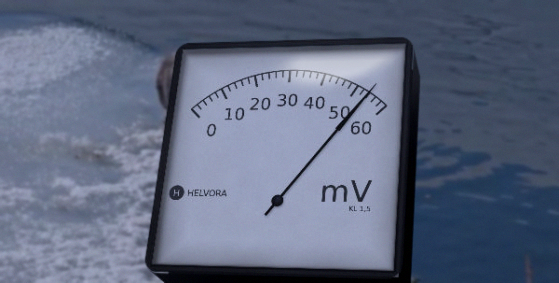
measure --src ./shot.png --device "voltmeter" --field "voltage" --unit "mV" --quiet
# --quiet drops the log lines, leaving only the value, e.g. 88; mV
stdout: 54; mV
